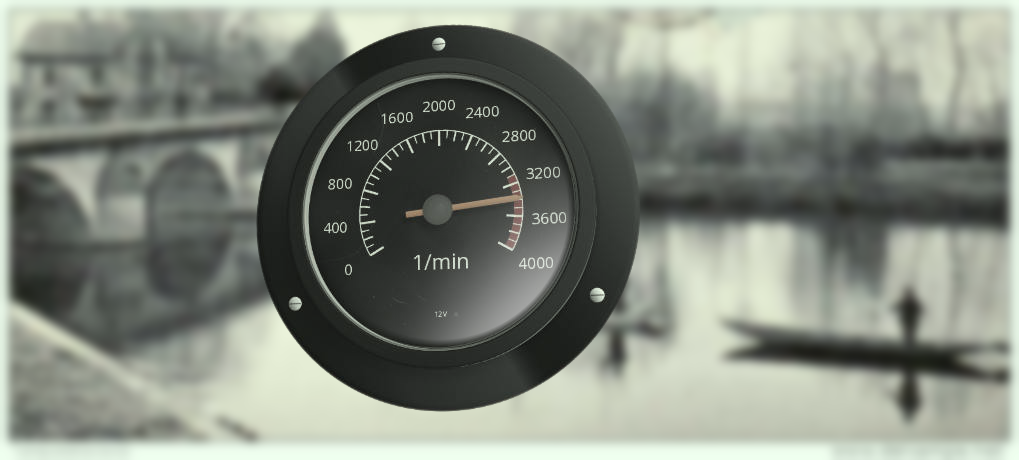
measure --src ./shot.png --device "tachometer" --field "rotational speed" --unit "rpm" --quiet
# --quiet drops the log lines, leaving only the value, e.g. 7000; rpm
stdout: 3400; rpm
